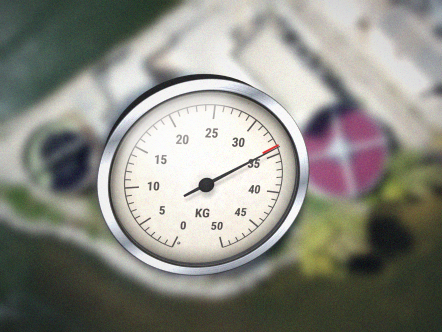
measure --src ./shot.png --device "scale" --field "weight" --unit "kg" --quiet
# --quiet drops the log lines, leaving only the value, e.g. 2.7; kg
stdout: 34; kg
